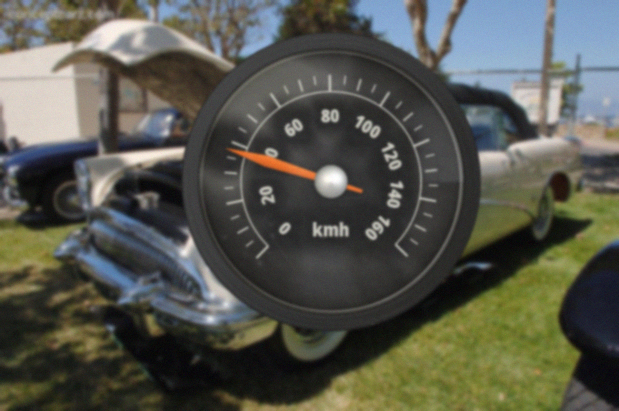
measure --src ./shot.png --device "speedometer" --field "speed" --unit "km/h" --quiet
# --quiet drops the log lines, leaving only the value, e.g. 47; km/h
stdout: 37.5; km/h
